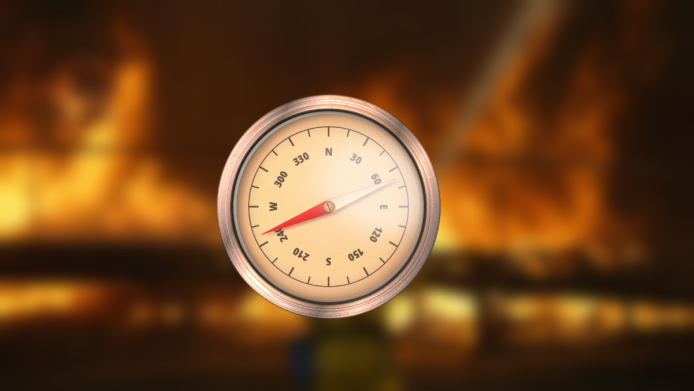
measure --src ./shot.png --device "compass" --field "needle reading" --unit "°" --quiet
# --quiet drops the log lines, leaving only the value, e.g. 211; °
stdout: 247.5; °
